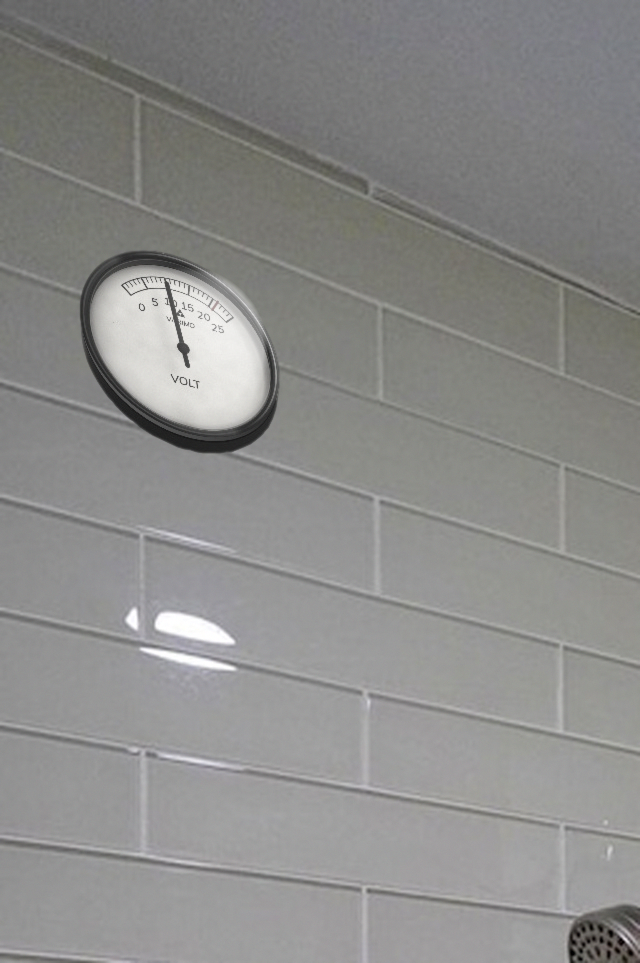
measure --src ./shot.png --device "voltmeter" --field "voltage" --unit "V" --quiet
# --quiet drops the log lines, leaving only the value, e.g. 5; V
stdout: 10; V
